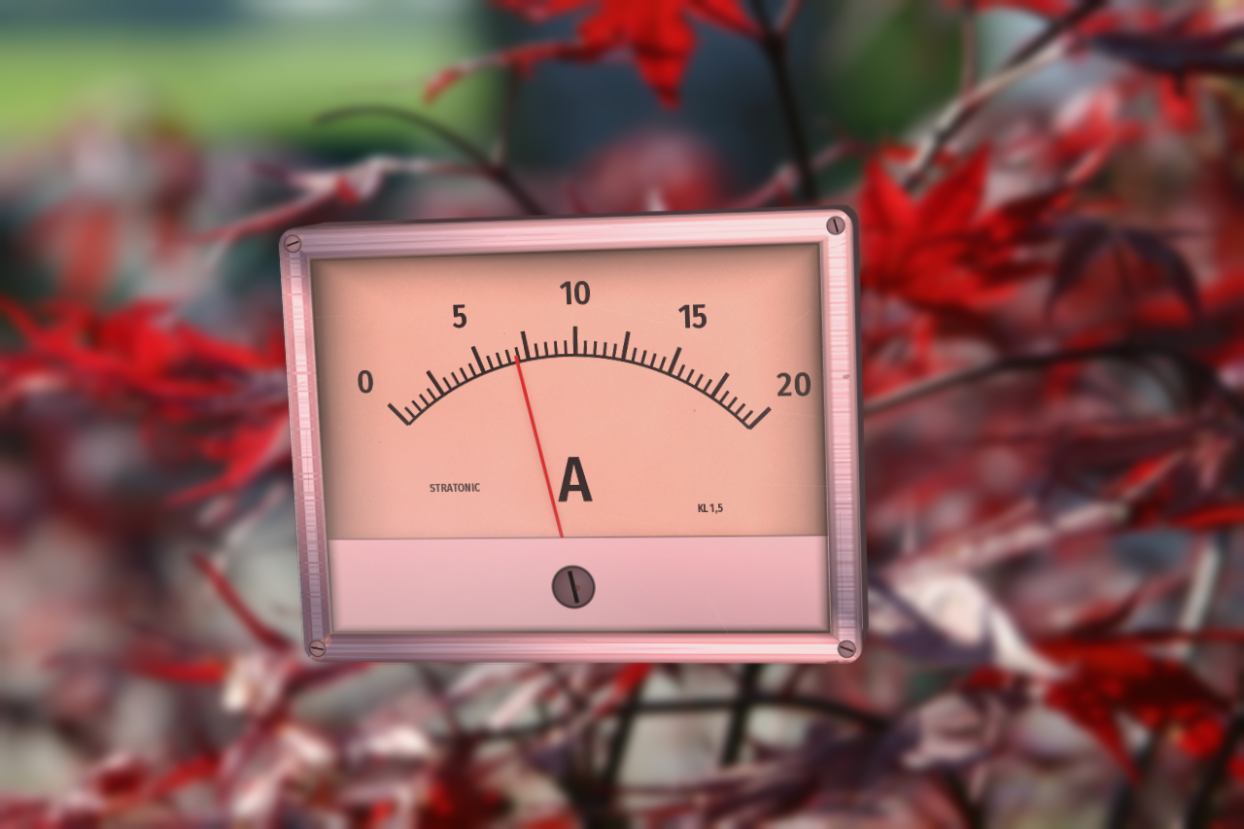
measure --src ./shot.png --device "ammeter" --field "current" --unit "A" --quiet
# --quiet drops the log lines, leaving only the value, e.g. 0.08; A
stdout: 7; A
